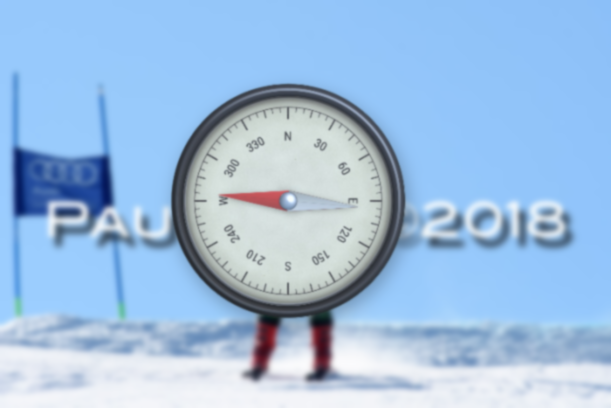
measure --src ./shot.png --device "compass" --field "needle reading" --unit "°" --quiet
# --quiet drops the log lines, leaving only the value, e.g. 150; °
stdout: 275; °
